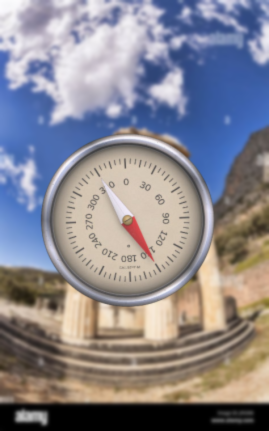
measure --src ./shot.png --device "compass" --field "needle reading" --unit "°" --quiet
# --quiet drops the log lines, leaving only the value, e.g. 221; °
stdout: 150; °
